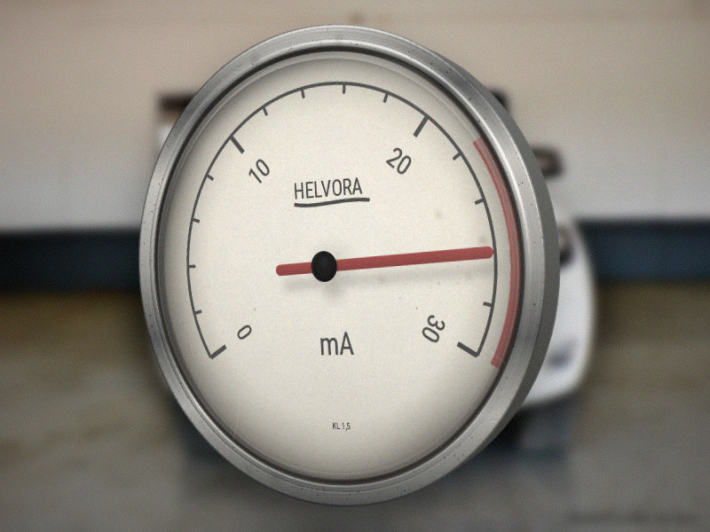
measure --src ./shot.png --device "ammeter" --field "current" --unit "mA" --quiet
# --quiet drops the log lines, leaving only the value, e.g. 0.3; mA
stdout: 26; mA
